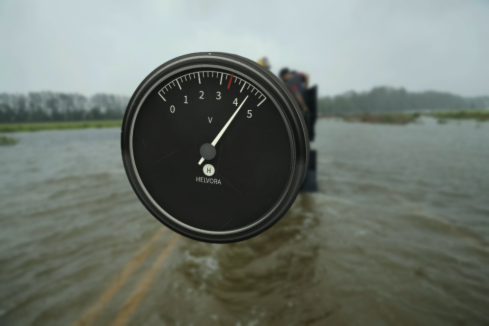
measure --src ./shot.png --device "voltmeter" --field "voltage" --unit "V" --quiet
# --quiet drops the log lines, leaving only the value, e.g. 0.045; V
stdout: 4.4; V
